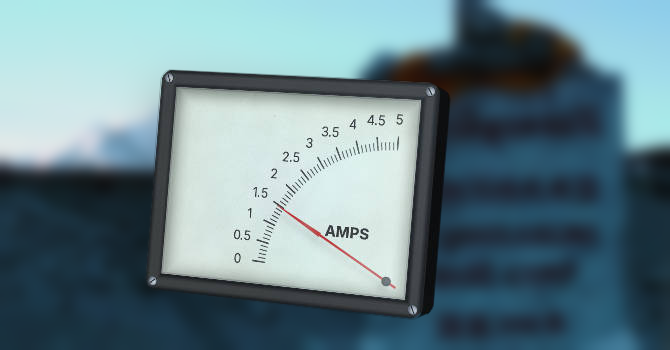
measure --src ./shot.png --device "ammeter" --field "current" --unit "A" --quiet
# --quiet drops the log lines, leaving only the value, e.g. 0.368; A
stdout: 1.5; A
